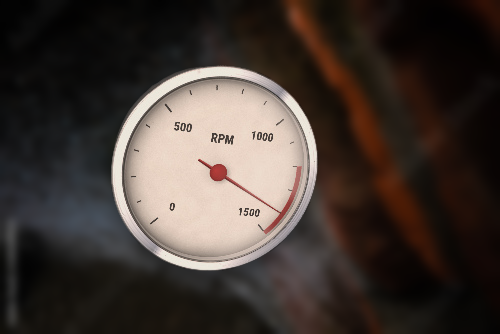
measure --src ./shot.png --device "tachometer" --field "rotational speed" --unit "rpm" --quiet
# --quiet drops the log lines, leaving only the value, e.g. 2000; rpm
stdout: 1400; rpm
